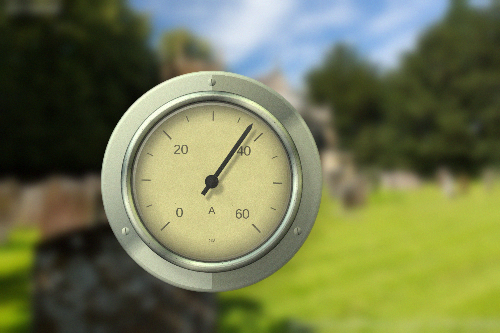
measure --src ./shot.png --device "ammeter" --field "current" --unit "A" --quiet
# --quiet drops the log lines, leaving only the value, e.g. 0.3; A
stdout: 37.5; A
